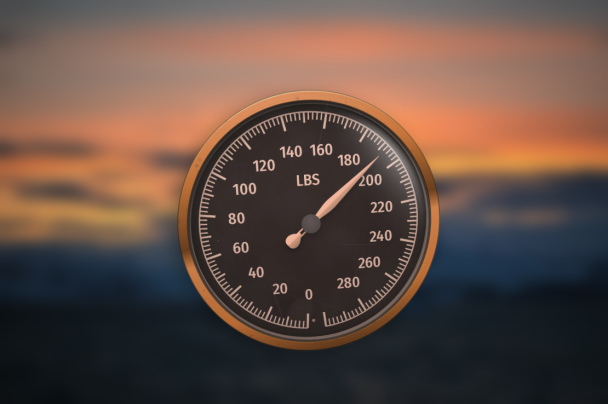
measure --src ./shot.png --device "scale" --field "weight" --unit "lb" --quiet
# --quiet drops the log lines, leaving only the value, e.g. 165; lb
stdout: 192; lb
